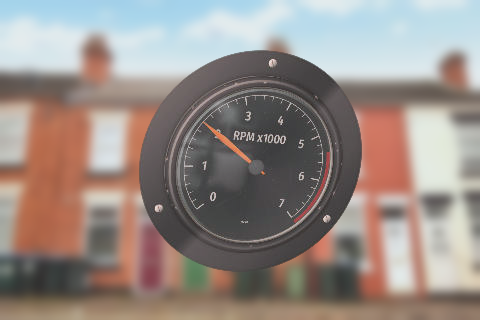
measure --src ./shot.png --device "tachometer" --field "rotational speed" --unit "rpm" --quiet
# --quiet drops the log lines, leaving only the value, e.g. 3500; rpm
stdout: 2000; rpm
